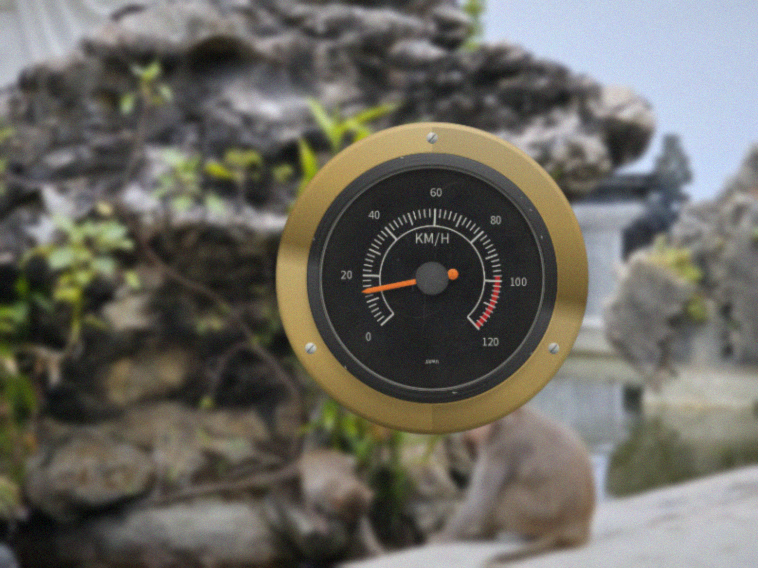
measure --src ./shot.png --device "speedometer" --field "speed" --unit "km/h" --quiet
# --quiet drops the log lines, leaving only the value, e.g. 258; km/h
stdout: 14; km/h
